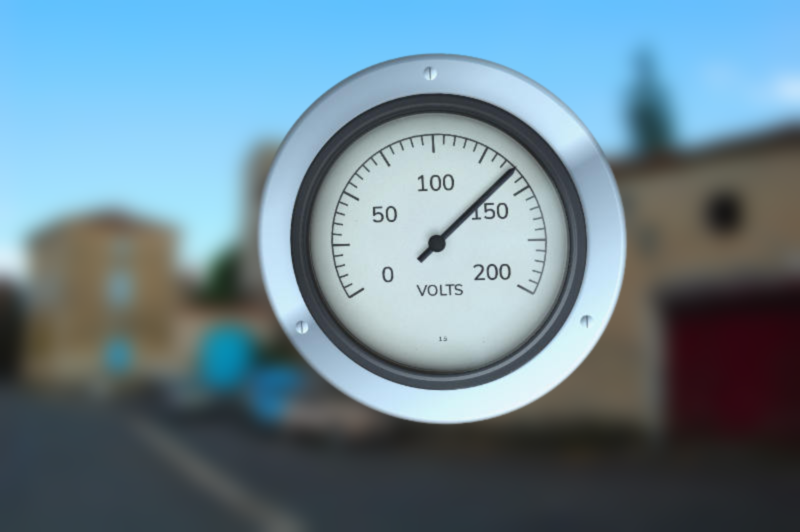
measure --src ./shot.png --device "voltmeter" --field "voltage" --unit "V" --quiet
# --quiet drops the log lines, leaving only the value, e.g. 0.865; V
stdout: 140; V
